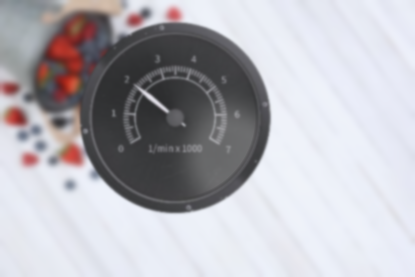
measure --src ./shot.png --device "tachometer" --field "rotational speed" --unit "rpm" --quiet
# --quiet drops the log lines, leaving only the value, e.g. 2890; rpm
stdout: 2000; rpm
